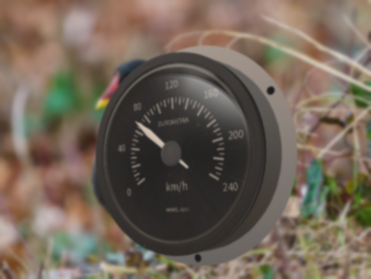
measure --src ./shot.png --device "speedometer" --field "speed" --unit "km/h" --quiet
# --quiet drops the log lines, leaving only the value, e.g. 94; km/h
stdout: 70; km/h
